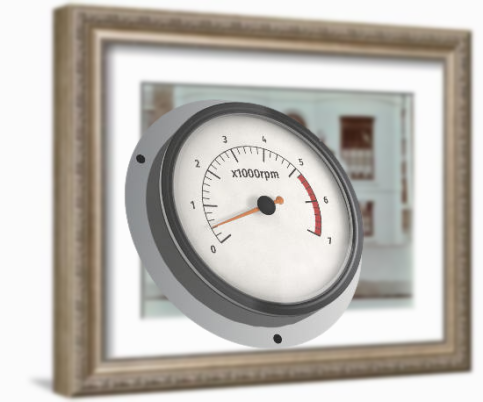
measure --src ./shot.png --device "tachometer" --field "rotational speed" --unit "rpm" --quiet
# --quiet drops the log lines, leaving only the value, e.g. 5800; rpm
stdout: 400; rpm
